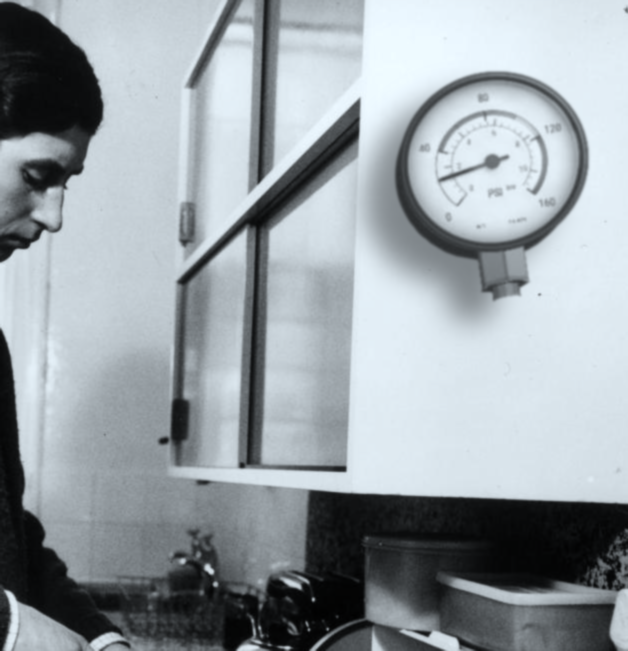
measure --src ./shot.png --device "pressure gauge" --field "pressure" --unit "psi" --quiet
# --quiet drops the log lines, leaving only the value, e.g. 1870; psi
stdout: 20; psi
